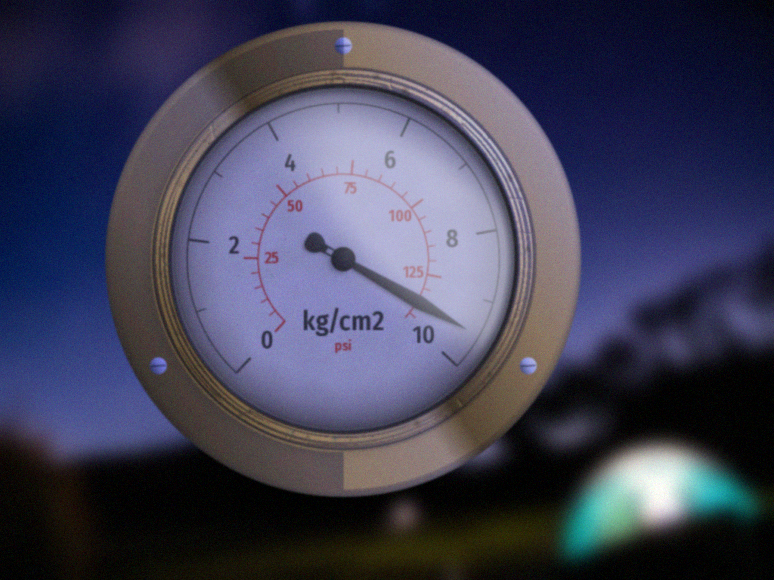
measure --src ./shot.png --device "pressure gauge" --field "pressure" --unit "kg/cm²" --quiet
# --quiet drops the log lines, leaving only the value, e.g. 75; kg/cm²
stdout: 9.5; kg/cm²
